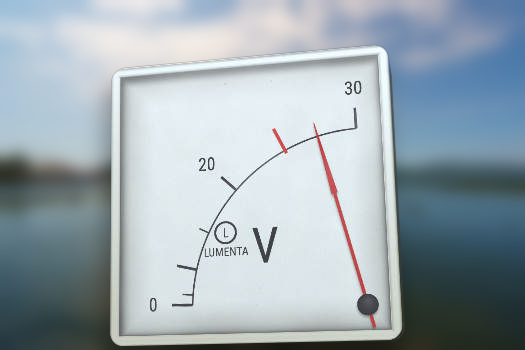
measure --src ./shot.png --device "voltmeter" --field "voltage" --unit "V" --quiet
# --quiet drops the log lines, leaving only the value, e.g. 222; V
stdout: 27.5; V
